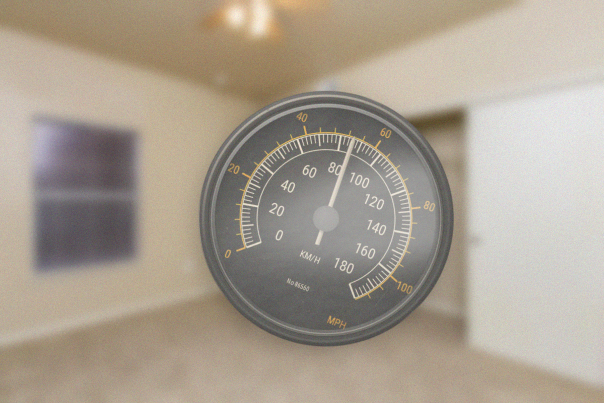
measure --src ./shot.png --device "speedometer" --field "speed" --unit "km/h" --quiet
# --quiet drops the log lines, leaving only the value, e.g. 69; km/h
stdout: 86; km/h
